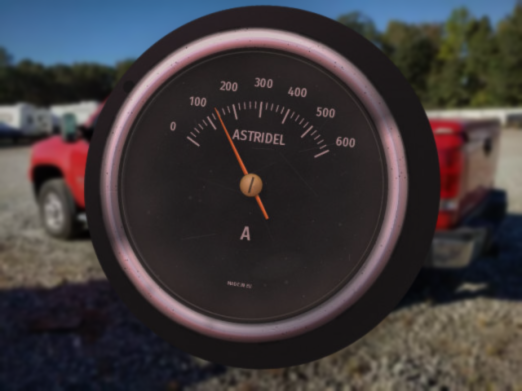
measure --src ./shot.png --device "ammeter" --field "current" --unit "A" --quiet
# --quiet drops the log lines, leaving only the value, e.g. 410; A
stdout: 140; A
